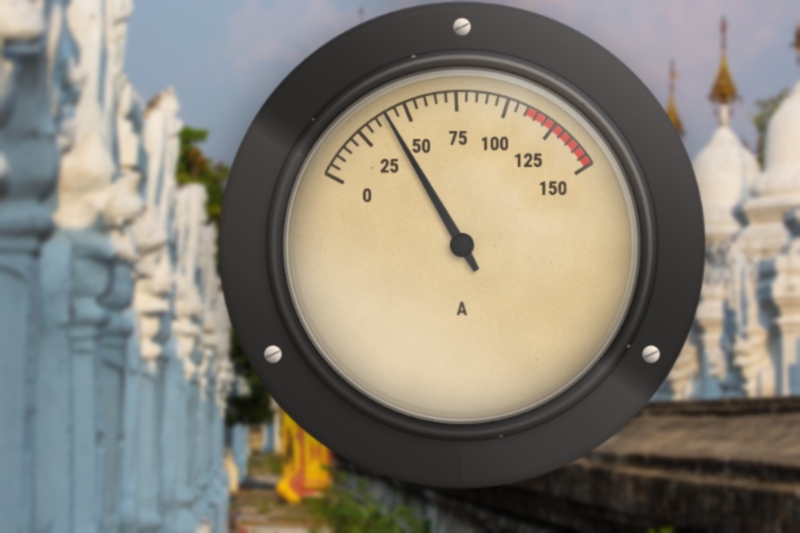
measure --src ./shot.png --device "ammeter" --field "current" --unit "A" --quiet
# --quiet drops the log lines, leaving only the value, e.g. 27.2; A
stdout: 40; A
